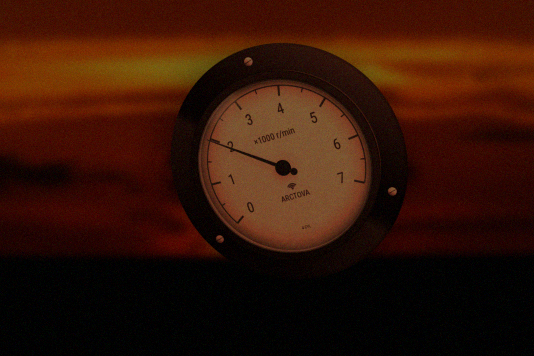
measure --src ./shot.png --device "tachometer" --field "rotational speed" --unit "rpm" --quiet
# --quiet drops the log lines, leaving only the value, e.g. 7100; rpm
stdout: 2000; rpm
